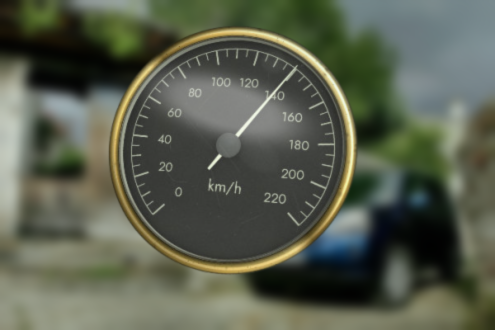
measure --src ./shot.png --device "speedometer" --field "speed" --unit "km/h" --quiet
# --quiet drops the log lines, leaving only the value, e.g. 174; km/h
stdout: 140; km/h
